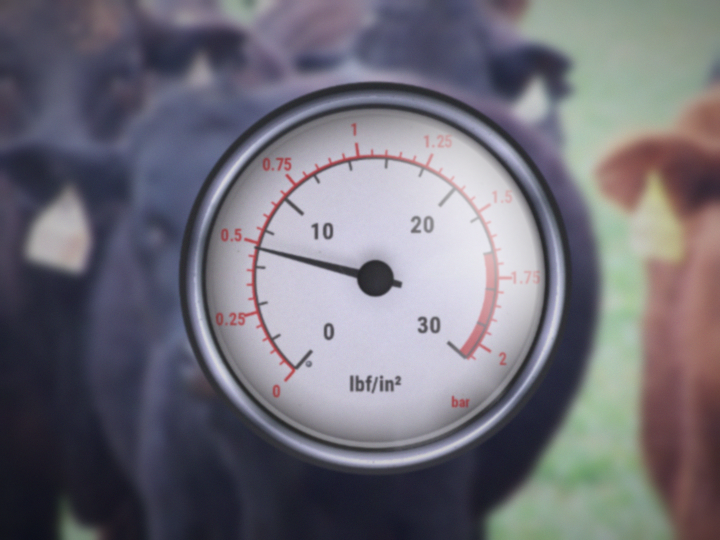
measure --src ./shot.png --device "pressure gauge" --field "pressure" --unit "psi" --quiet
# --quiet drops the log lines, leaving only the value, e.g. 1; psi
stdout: 7; psi
